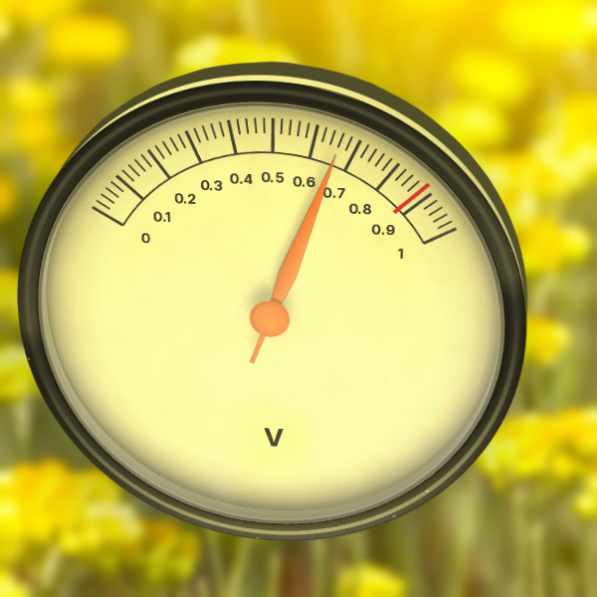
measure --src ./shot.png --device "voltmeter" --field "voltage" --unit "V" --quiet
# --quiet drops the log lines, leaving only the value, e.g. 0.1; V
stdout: 0.66; V
